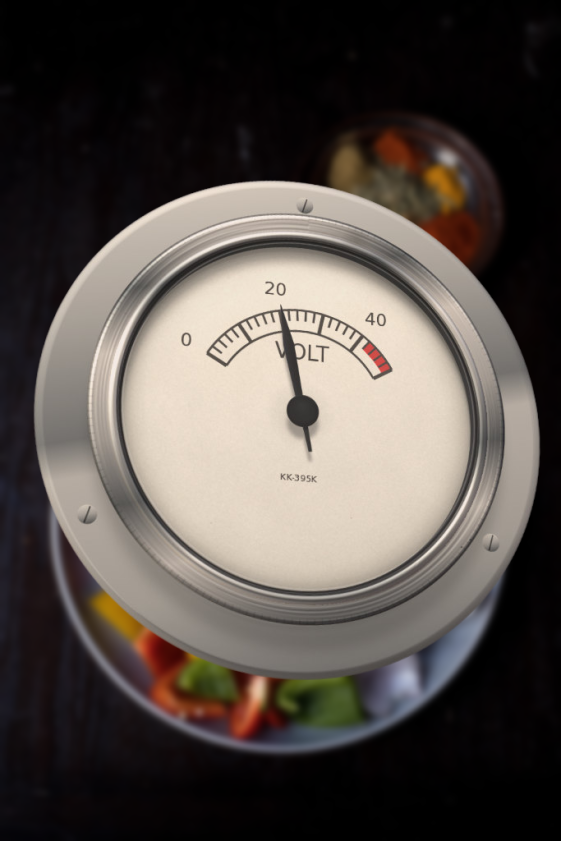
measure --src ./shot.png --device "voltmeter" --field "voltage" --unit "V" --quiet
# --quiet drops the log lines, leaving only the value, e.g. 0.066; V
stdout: 20; V
